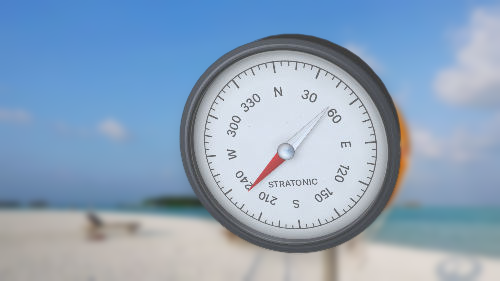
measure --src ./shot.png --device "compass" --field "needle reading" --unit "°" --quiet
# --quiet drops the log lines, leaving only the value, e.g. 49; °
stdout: 230; °
